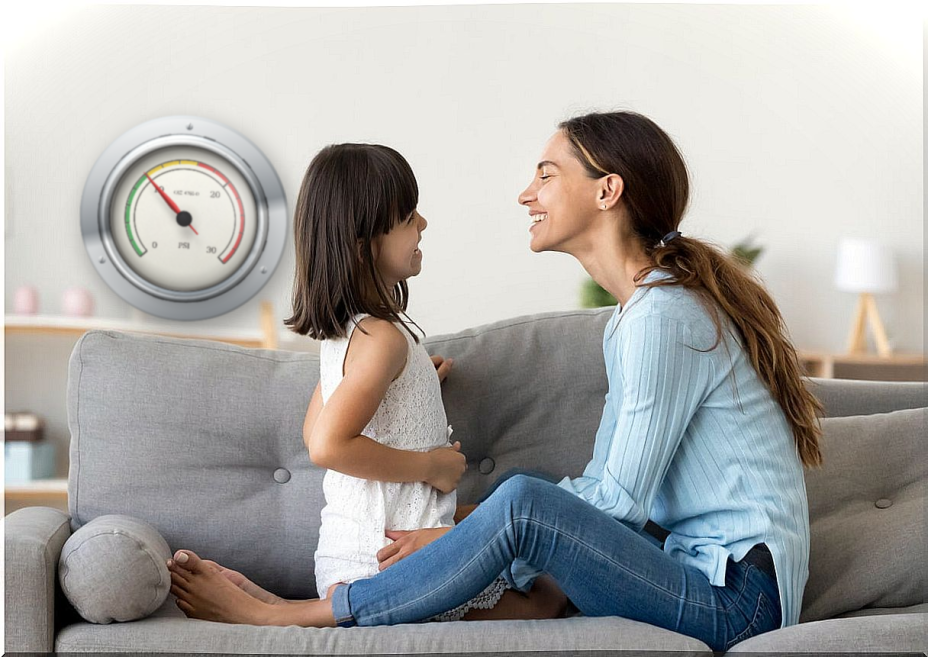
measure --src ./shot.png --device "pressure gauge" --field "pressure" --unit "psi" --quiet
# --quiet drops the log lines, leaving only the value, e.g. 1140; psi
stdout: 10; psi
